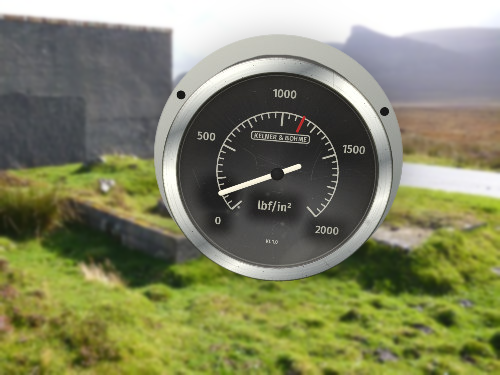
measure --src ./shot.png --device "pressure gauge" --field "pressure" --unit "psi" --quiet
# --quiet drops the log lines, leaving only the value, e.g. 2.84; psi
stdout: 150; psi
